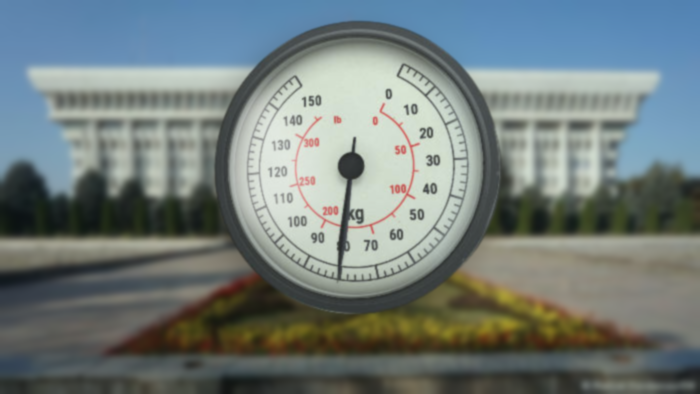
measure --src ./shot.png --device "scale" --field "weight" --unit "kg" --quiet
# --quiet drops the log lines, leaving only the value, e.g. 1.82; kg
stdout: 80; kg
